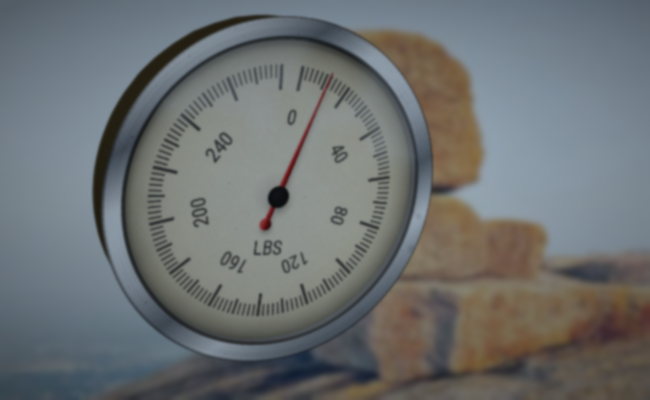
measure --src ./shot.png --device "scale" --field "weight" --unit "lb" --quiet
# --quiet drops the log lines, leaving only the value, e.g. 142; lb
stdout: 10; lb
